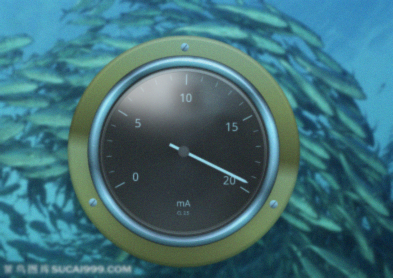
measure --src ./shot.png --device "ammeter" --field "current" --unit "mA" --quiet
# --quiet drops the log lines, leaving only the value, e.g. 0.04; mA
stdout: 19.5; mA
